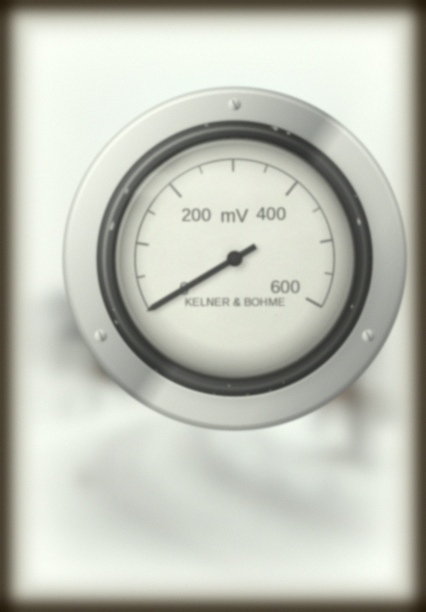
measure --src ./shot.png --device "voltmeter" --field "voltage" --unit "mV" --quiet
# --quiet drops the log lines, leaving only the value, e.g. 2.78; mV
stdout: 0; mV
